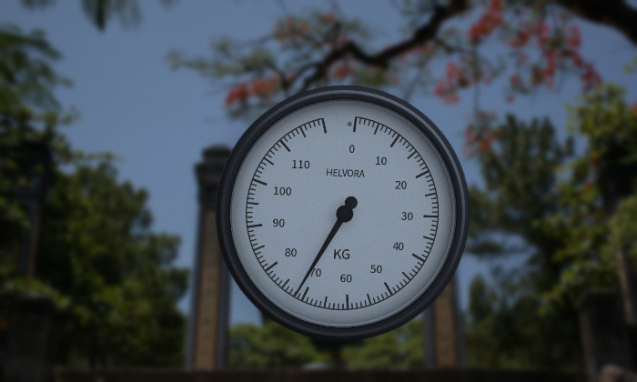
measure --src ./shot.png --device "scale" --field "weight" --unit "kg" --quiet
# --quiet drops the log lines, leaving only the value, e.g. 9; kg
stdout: 72; kg
